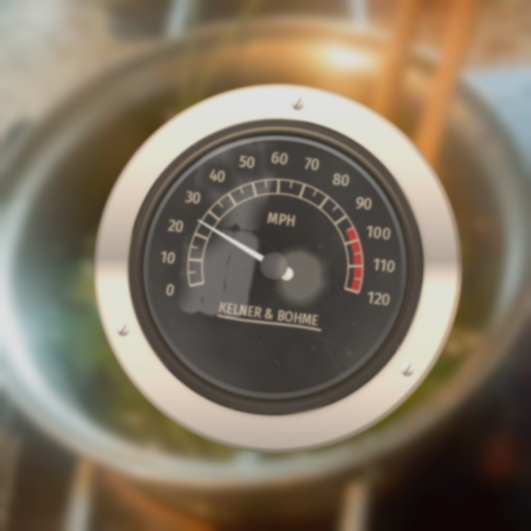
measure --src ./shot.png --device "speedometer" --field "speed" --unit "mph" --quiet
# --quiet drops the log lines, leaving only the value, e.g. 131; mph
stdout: 25; mph
